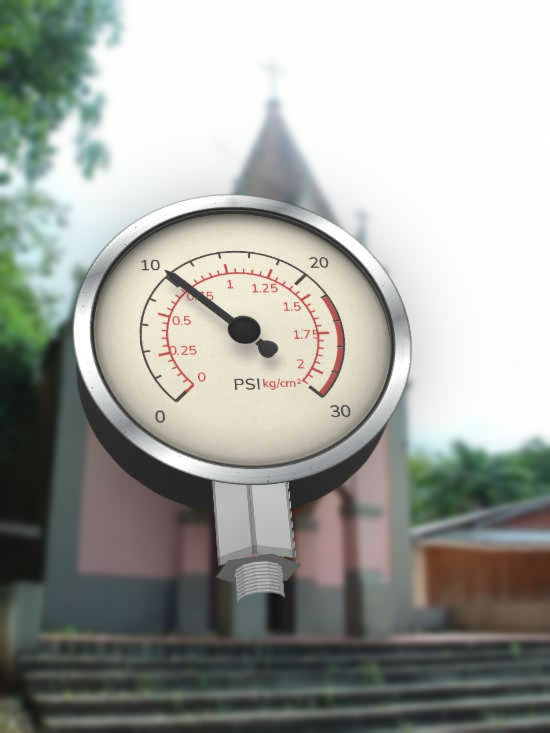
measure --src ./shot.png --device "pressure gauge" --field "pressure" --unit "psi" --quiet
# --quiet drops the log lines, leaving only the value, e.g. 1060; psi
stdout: 10; psi
